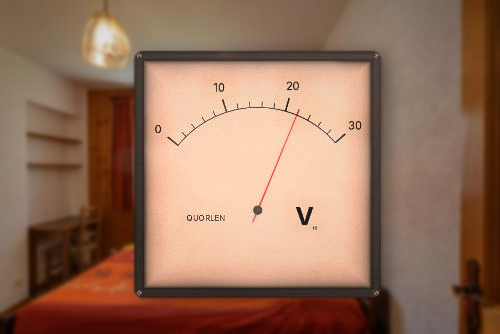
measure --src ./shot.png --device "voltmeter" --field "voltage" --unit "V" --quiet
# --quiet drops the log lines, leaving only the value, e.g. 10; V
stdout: 22; V
